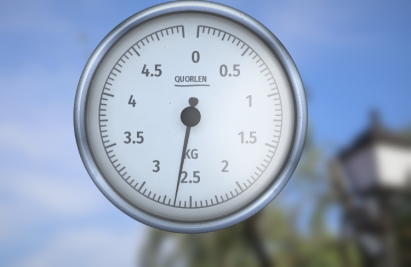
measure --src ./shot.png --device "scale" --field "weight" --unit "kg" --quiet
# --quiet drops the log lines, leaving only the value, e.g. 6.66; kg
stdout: 2.65; kg
